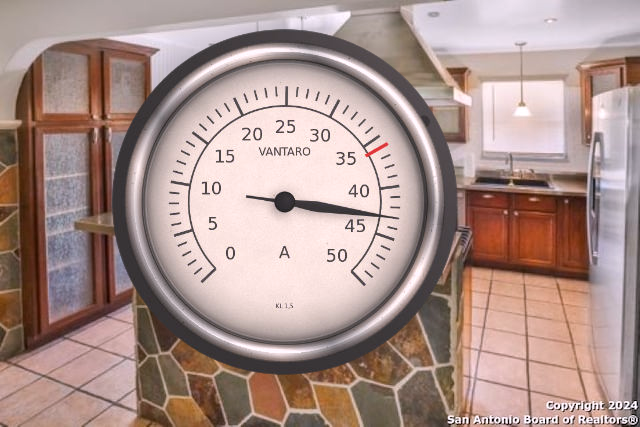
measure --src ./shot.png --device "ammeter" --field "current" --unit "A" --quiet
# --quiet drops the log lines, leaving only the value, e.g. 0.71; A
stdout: 43; A
